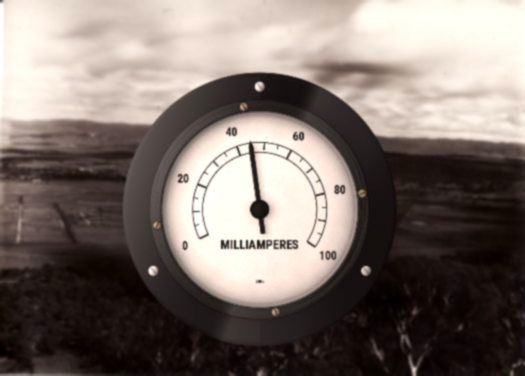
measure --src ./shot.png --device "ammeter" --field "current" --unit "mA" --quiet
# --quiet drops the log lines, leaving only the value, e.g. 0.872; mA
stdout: 45; mA
